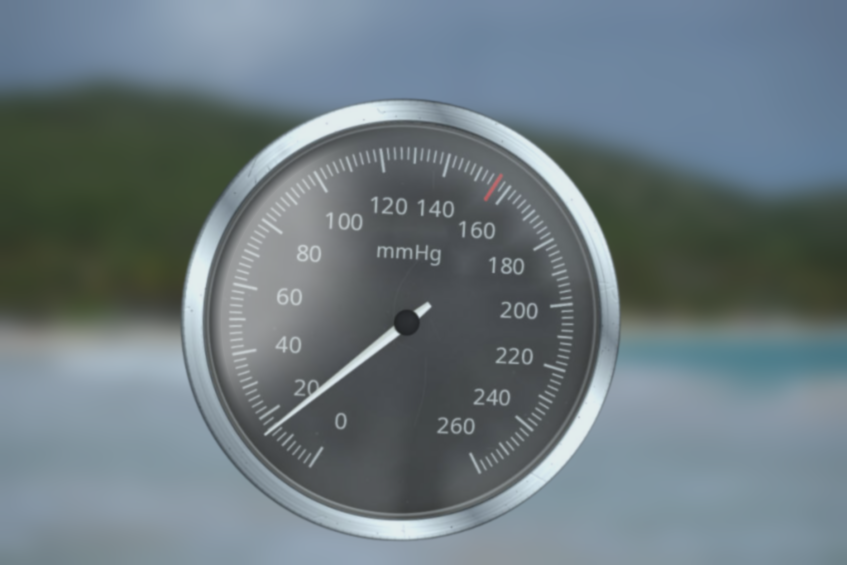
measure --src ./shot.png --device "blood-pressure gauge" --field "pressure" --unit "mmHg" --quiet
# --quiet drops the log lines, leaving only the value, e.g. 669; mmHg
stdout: 16; mmHg
